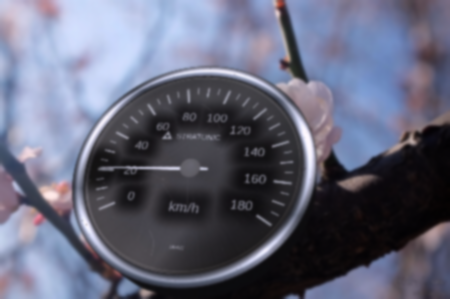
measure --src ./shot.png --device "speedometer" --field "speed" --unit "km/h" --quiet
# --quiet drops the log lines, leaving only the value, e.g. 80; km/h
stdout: 20; km/h
